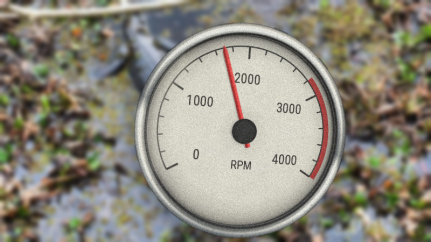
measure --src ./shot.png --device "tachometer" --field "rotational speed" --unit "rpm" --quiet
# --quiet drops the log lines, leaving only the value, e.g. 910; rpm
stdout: 1700; rpm
